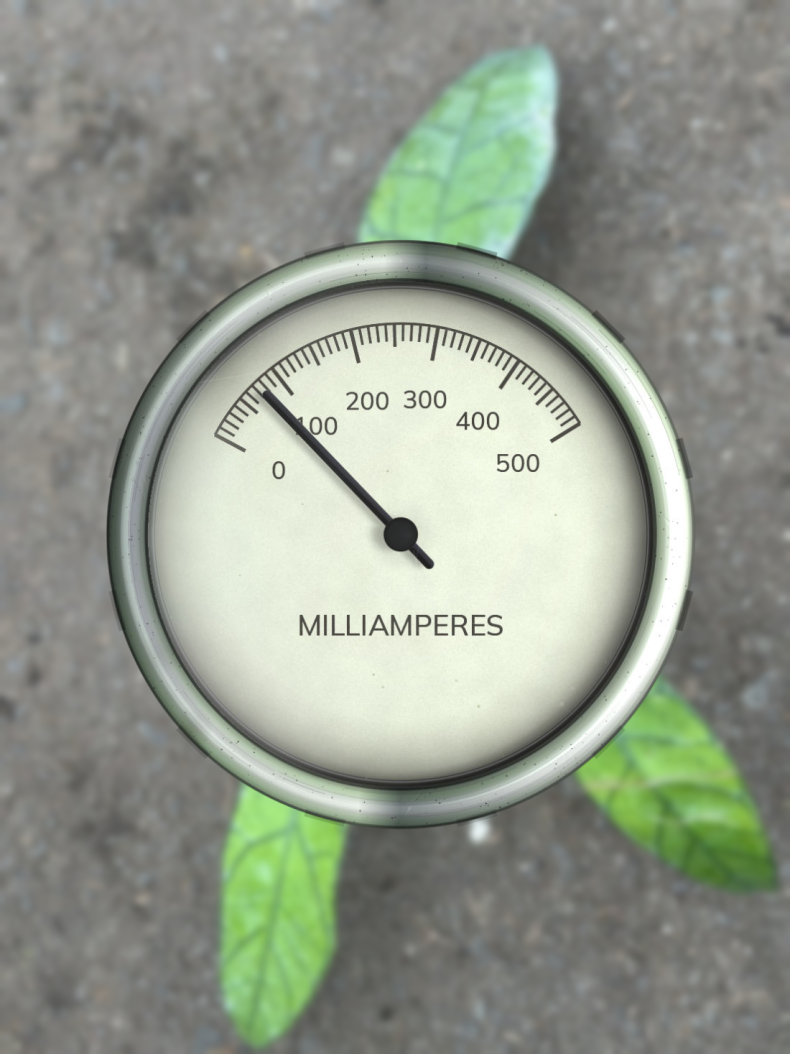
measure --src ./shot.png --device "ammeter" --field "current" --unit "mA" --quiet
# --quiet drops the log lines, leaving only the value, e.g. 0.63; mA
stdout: 75; mA
